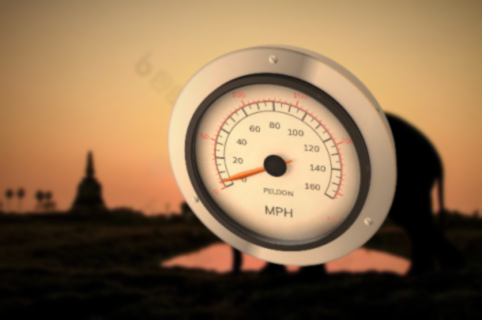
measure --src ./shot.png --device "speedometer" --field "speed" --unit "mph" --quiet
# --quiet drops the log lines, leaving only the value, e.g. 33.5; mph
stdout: 5; mph
